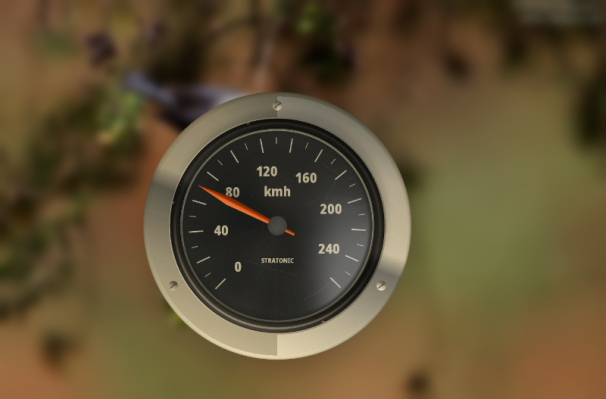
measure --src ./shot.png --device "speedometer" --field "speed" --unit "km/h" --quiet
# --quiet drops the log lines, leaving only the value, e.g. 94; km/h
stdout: 70; km/h
